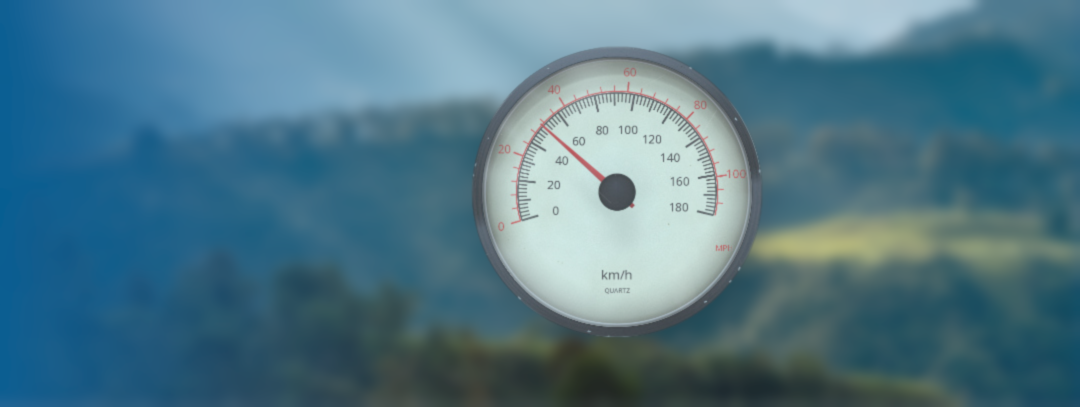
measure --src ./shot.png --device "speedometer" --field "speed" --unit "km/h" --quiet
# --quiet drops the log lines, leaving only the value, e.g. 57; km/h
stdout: 50; km/h
